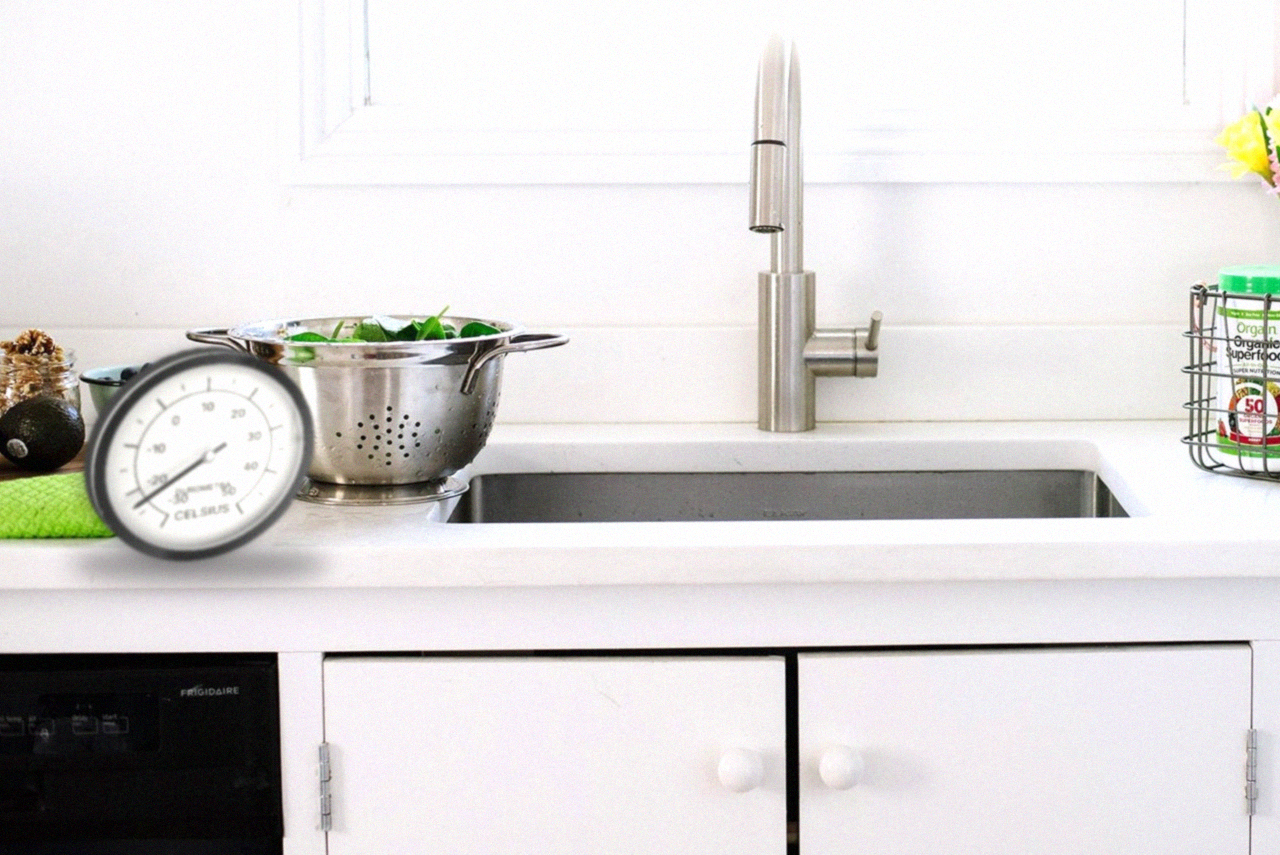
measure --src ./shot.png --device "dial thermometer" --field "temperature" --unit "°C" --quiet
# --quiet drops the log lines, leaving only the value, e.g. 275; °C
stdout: -22.5; °C
